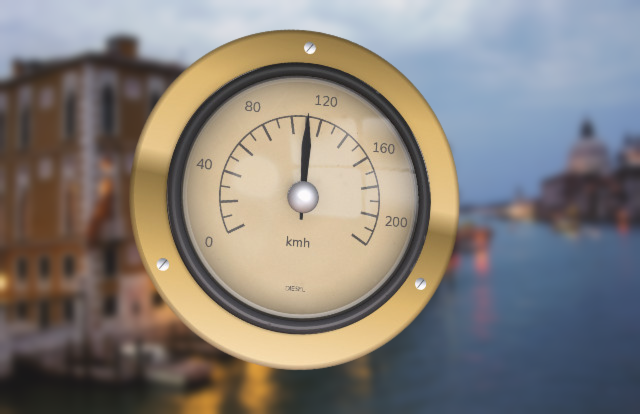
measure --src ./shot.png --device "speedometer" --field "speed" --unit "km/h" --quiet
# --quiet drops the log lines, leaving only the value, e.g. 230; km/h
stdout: 110; km/h
